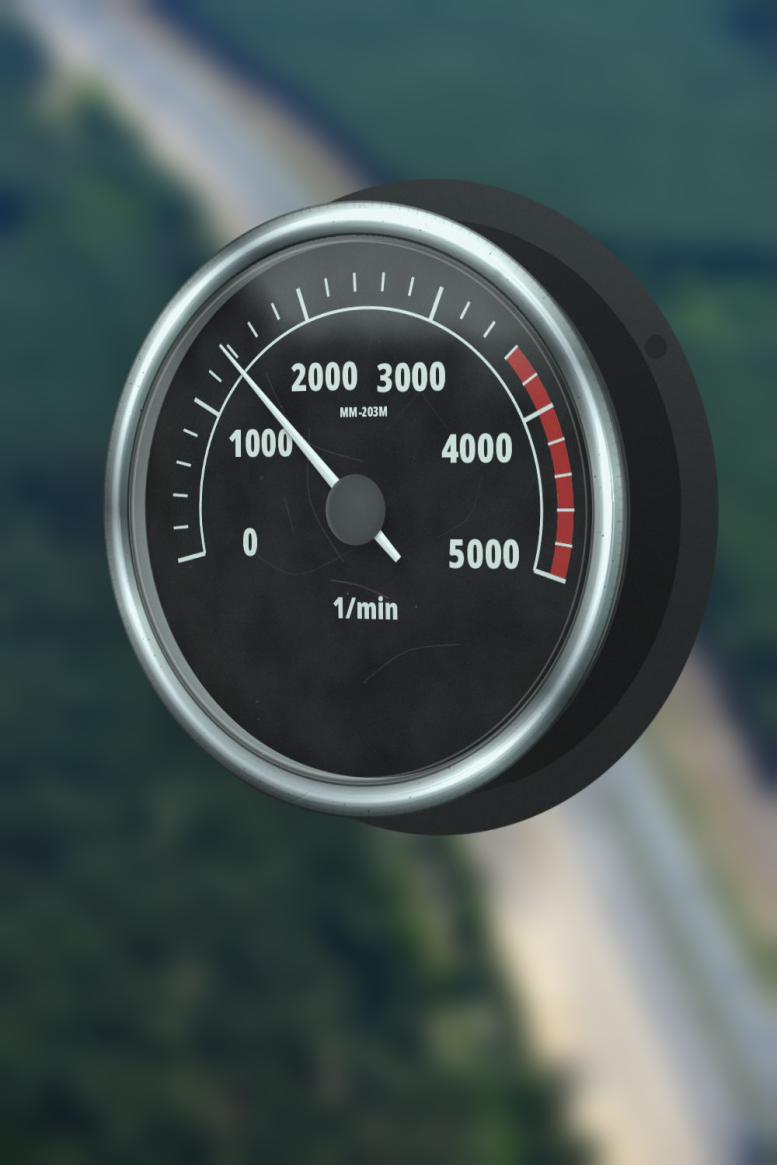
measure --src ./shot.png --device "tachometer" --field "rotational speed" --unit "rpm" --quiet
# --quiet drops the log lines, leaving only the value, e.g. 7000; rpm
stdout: 1400; rpm
